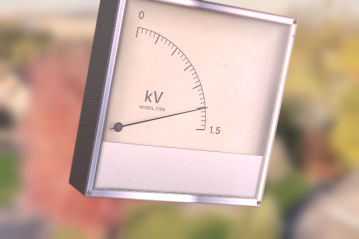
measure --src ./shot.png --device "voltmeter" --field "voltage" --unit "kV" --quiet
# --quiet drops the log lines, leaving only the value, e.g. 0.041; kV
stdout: 1.25; kV
